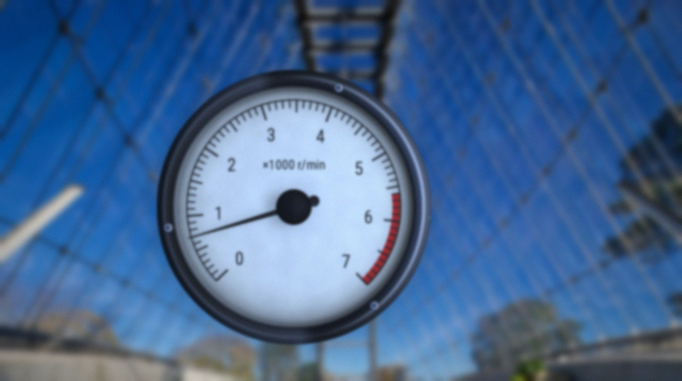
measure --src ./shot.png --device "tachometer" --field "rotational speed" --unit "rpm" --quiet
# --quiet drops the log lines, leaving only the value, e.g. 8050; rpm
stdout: 700; rpm
